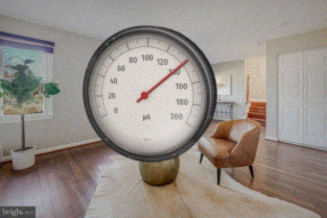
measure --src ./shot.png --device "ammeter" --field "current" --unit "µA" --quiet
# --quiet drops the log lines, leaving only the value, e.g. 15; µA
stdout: 140; µA
